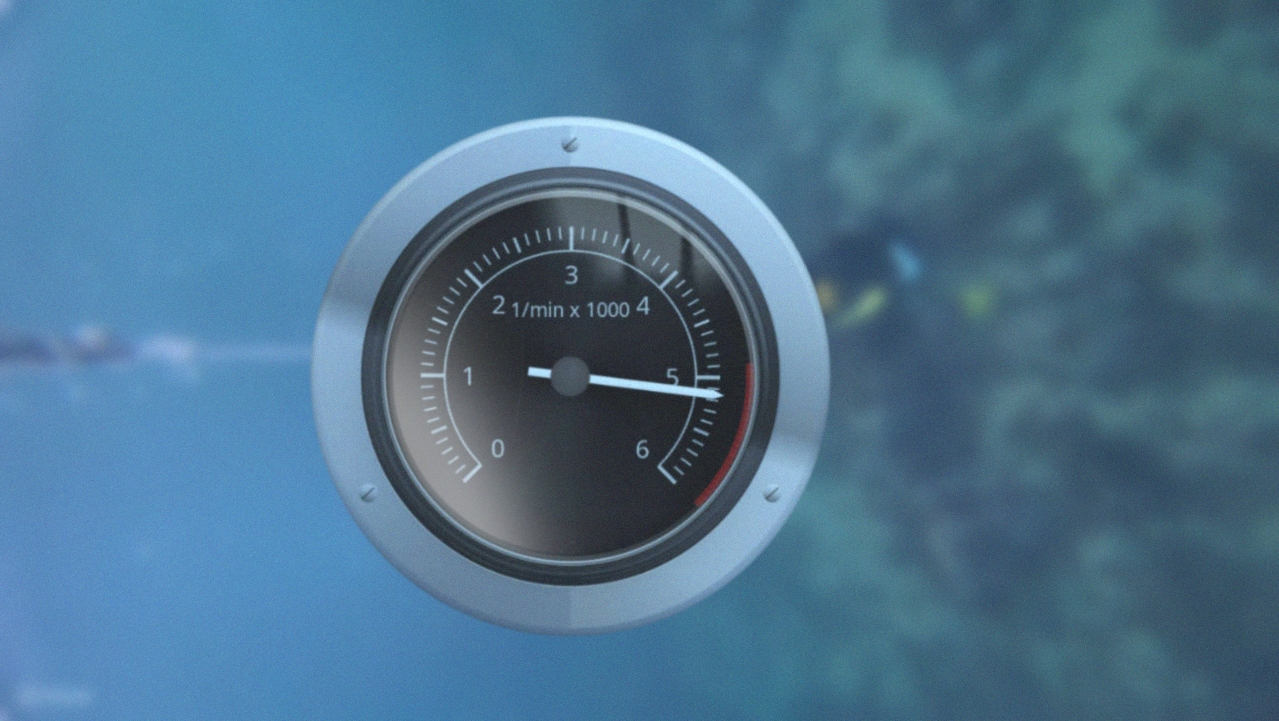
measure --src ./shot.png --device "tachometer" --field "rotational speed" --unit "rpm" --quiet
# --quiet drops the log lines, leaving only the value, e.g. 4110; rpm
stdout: 5150; rpm
